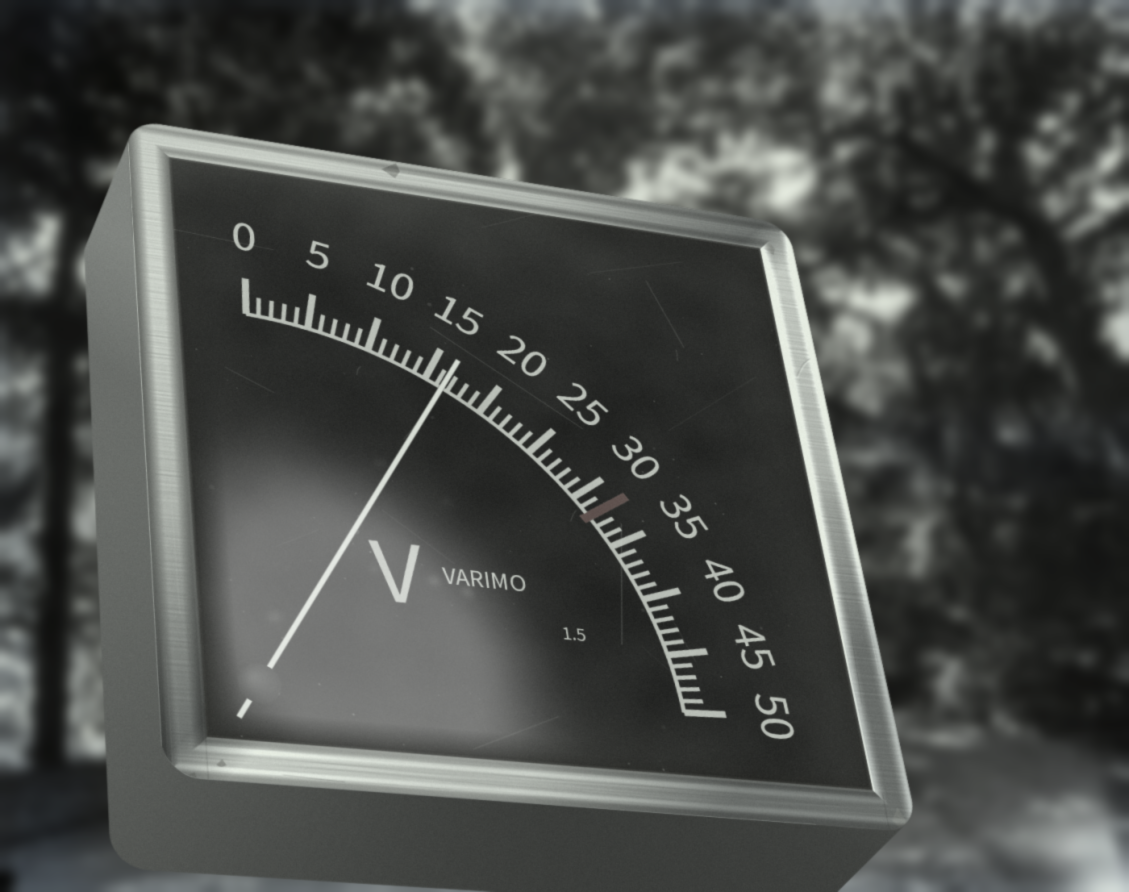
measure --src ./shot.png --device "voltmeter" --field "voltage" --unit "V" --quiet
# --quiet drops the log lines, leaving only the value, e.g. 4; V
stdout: 16.5; V
